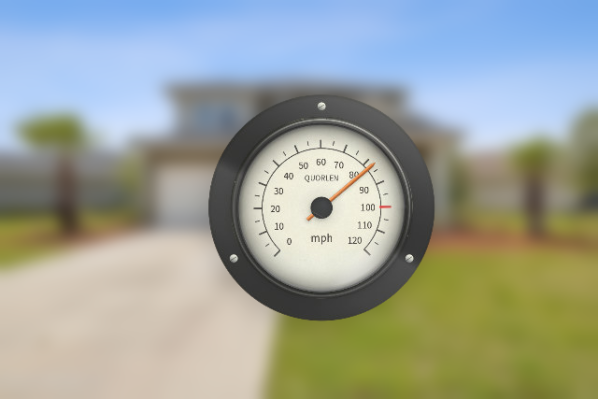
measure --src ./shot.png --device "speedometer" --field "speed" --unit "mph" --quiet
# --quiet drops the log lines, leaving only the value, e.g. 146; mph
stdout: 82.5; mph
